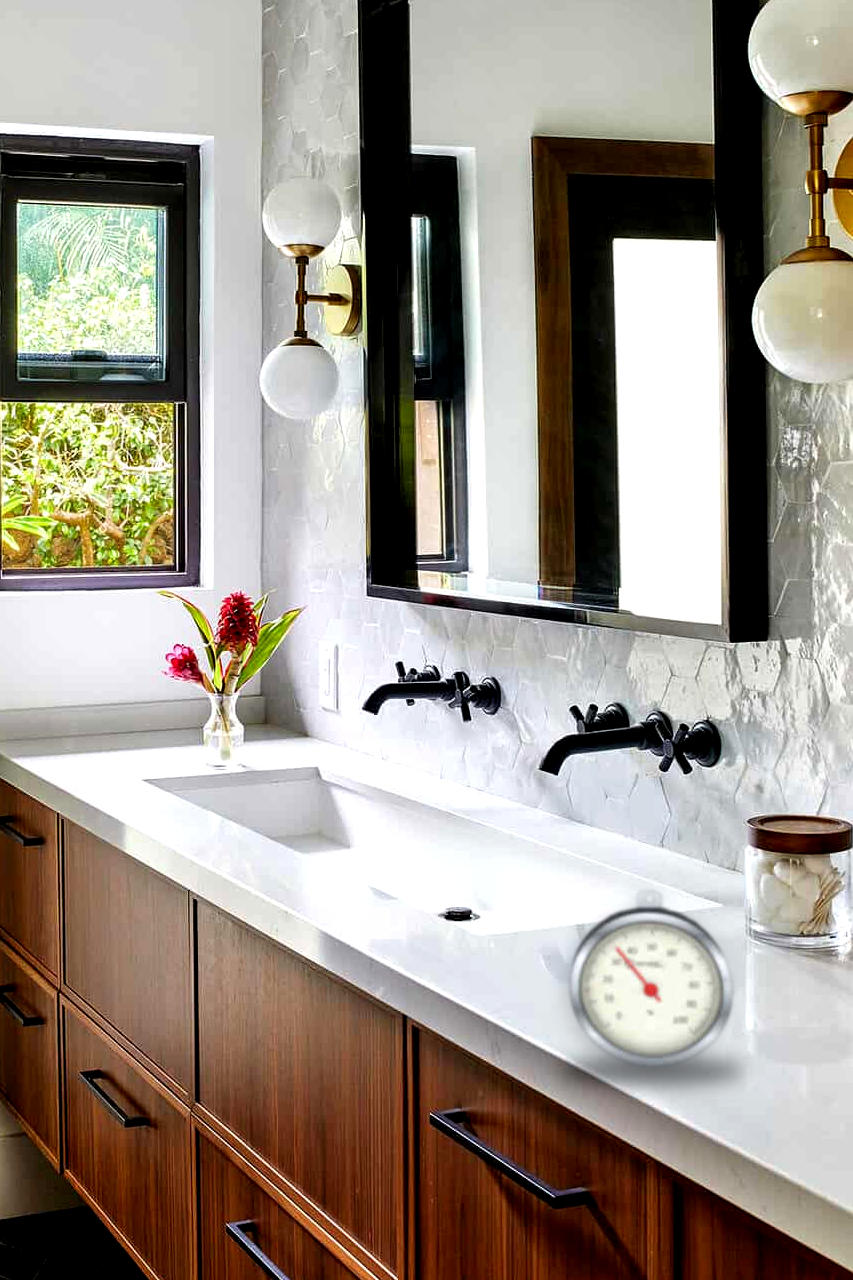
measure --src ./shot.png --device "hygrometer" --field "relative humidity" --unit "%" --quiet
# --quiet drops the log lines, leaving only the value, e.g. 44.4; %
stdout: 35; %
